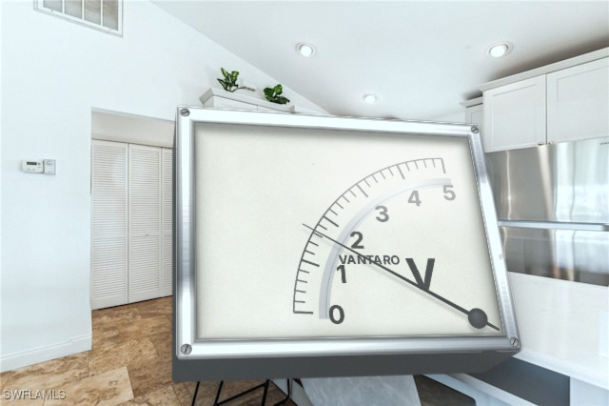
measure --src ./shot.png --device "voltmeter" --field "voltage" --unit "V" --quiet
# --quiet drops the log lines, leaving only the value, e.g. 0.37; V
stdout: 1.6; V
